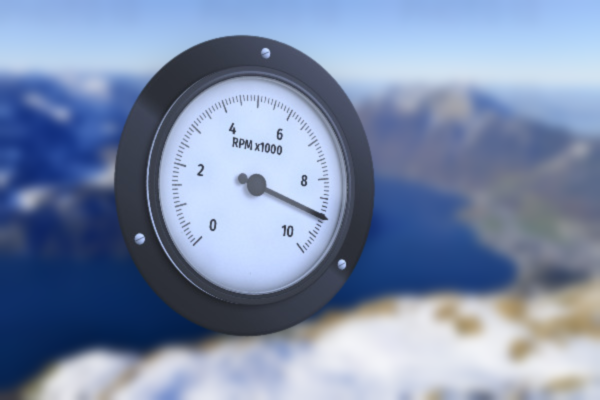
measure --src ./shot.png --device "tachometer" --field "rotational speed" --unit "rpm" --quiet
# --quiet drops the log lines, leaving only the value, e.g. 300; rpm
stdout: 9000; rpm
